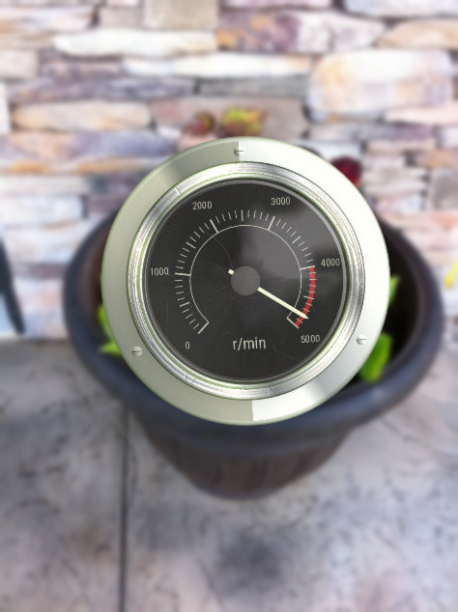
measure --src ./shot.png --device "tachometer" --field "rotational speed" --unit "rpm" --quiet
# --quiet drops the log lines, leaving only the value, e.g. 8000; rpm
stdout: 4800; rpm
